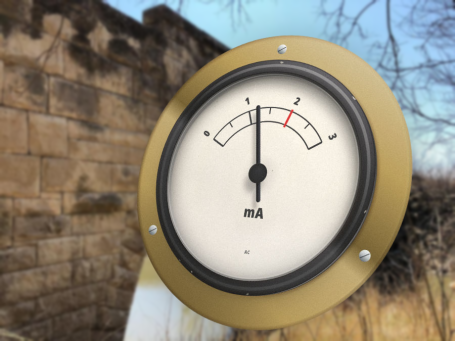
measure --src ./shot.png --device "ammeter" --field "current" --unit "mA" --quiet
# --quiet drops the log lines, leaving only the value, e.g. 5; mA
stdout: 1.25; mA
